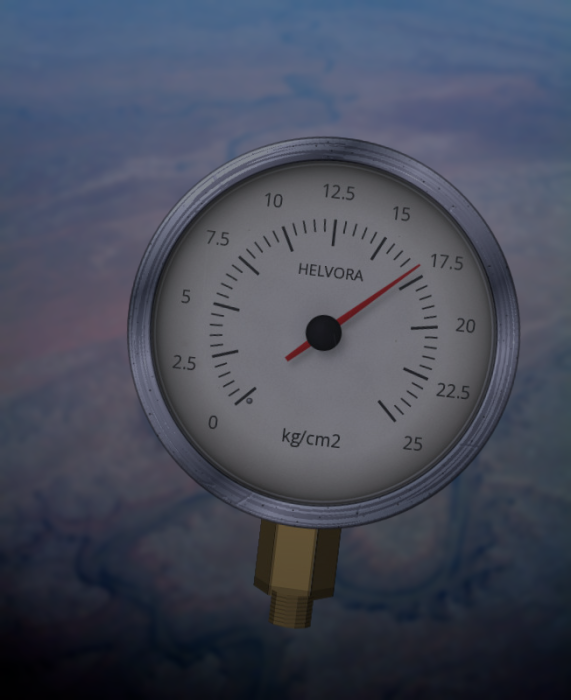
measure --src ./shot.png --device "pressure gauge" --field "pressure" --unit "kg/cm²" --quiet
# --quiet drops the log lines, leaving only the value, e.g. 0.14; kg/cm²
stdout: 17; kg/cm²
